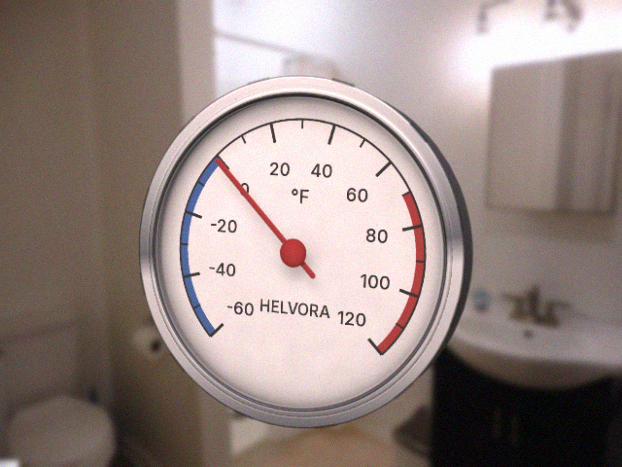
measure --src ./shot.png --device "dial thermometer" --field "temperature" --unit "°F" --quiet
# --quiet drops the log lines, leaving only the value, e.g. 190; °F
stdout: 0; °F
